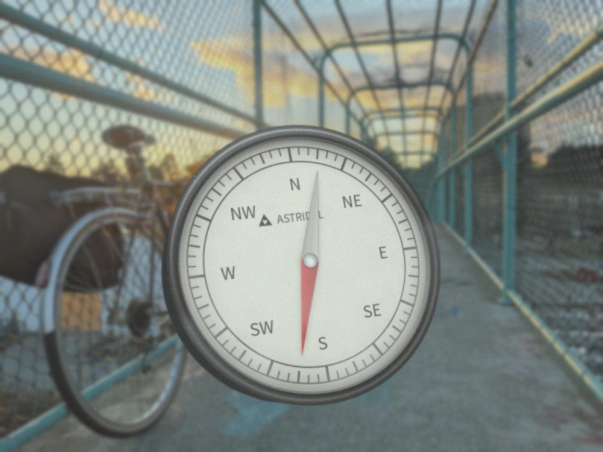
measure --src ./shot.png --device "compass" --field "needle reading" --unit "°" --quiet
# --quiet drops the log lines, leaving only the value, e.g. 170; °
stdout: 195; °
